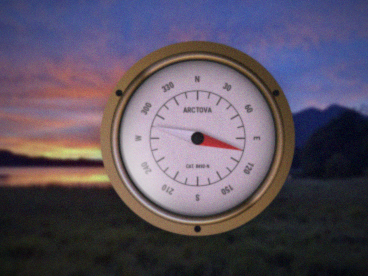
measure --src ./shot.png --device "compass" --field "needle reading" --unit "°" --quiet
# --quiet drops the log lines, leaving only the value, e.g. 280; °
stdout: 105; °
